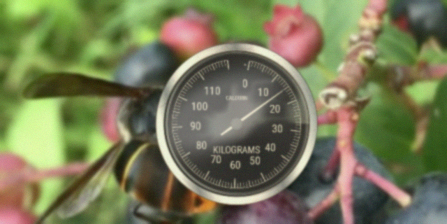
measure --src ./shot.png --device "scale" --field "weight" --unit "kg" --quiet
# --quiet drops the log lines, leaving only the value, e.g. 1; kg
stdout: 15; kg
